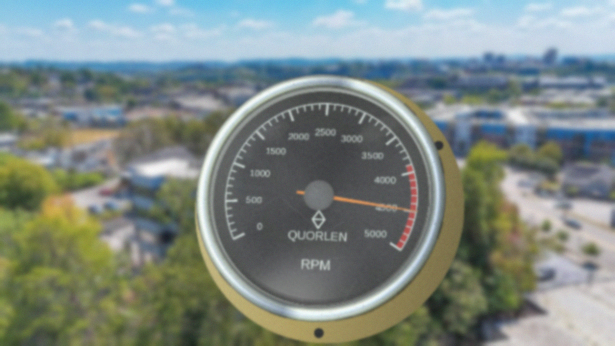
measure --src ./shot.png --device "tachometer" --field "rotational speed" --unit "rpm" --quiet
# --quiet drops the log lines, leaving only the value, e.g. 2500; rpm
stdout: 4500; rpm
